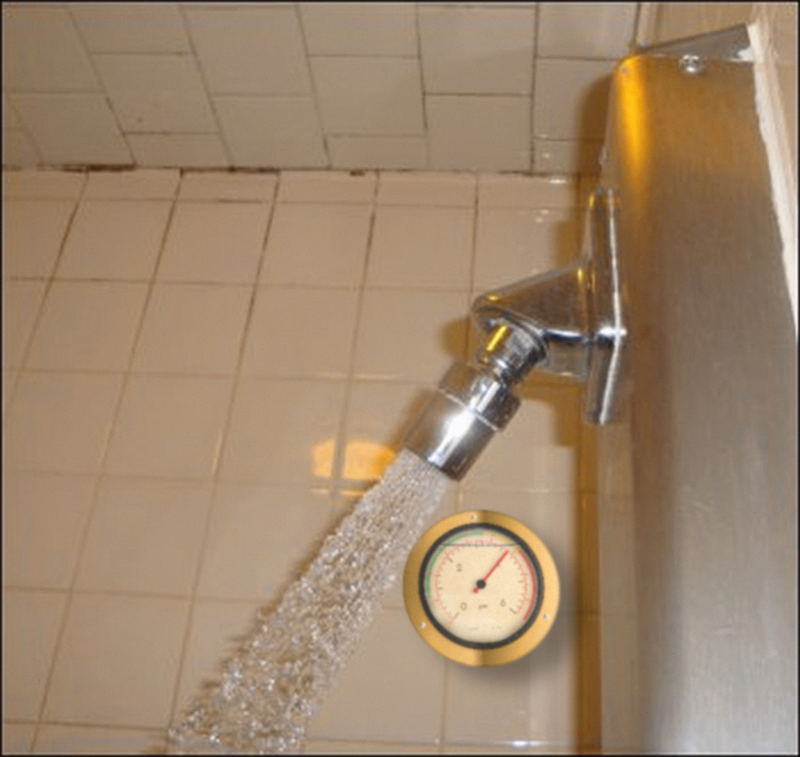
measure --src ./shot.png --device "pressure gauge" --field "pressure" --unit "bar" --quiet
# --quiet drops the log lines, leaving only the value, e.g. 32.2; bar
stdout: 4; bar
